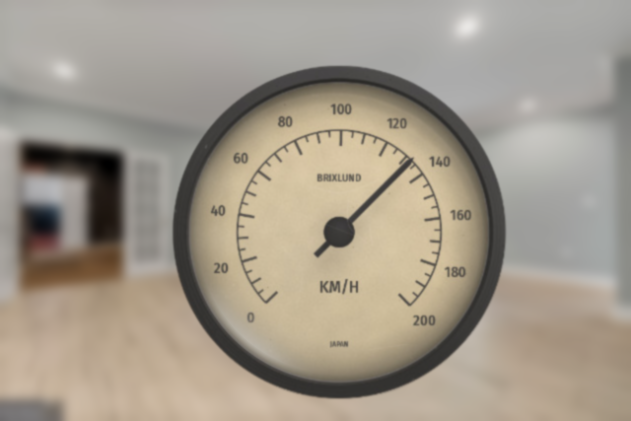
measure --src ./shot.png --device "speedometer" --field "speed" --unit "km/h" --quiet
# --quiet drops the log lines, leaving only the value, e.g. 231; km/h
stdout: 132.5; km/h
